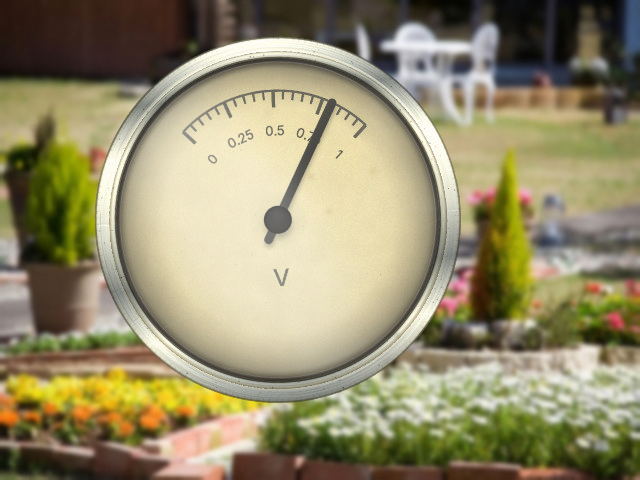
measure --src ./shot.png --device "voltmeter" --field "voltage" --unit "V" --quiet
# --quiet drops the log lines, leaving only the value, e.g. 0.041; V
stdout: 0.8; V
